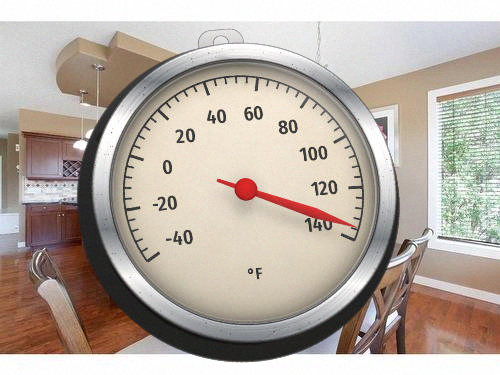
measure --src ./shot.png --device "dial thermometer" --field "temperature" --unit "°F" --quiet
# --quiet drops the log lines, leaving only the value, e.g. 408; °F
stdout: 136; °F
